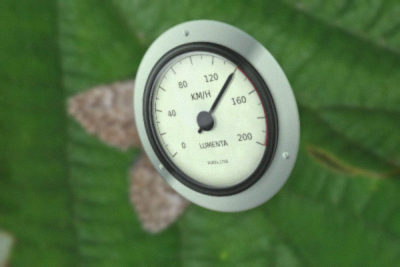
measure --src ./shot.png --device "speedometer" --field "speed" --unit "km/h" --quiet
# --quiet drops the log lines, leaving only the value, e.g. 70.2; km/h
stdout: 140; km/h
